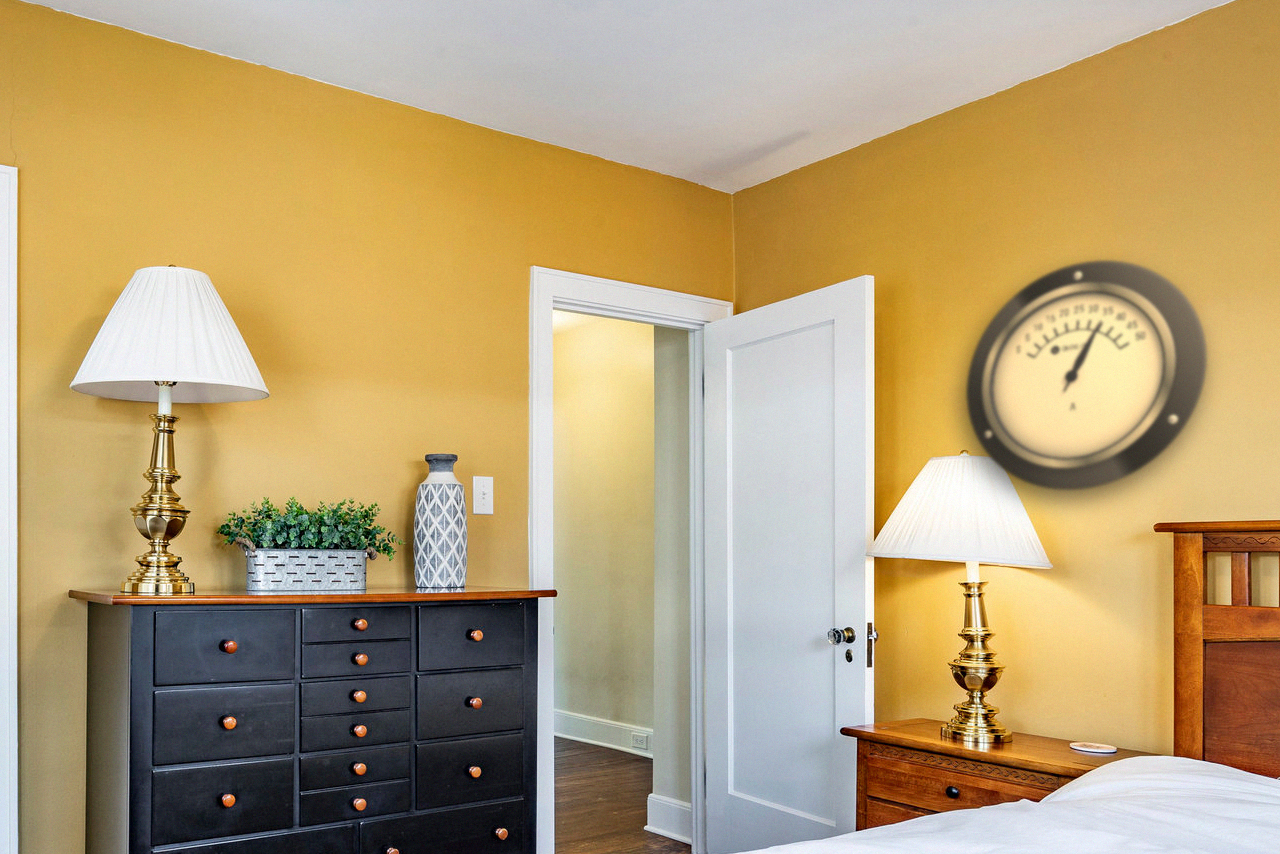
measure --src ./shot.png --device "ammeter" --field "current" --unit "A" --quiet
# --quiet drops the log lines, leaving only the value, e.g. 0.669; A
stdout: 35; A
